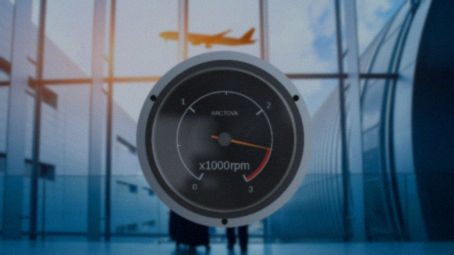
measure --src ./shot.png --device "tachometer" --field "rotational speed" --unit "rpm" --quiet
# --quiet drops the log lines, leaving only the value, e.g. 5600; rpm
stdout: 2500; rpm
